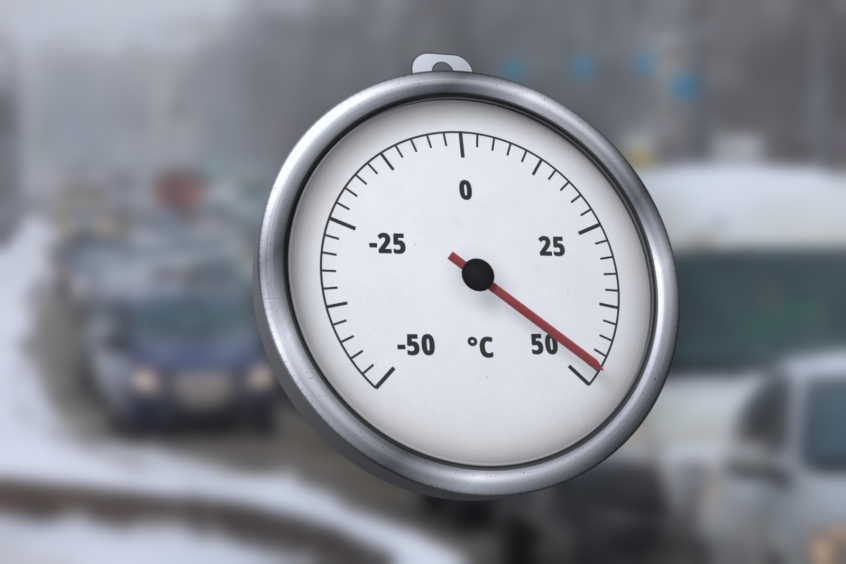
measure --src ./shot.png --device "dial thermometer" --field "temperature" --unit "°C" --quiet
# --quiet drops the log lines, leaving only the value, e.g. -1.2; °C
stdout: 47.5; °C
